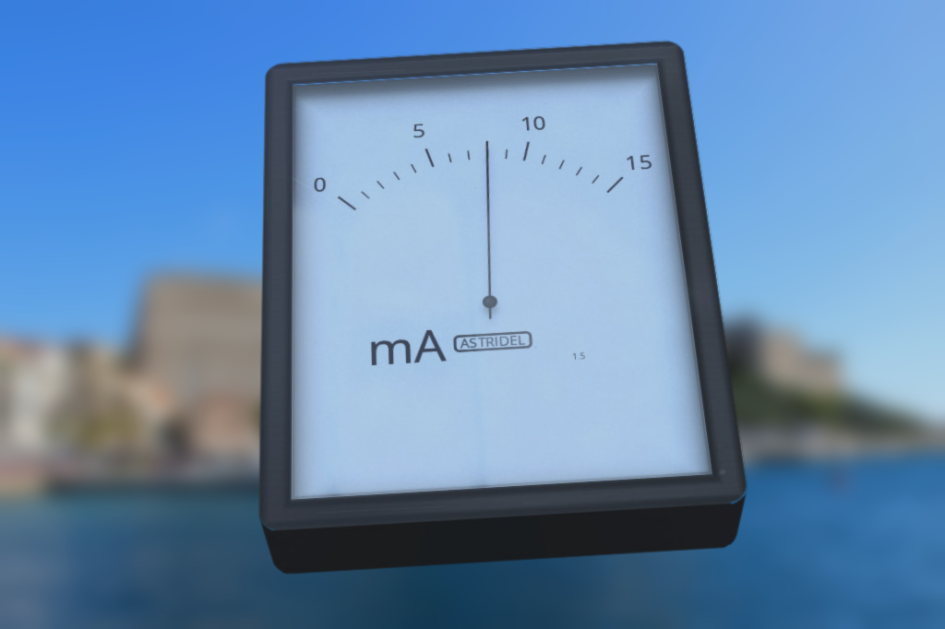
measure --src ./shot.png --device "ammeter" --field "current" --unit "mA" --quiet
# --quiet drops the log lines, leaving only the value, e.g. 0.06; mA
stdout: 8; mA
